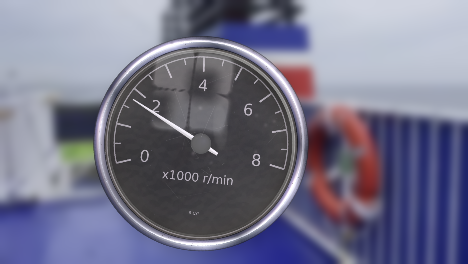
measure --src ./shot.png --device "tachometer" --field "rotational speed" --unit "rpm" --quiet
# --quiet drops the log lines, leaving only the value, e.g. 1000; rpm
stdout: 1750; rpm
